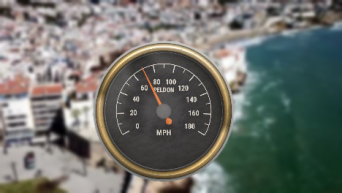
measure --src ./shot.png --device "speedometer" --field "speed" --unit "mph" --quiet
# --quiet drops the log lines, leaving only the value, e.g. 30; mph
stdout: 70; mph
